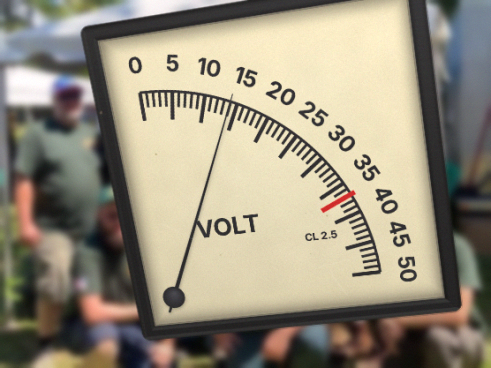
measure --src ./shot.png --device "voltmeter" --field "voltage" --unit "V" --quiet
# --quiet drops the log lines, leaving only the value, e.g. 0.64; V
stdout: 14; V
